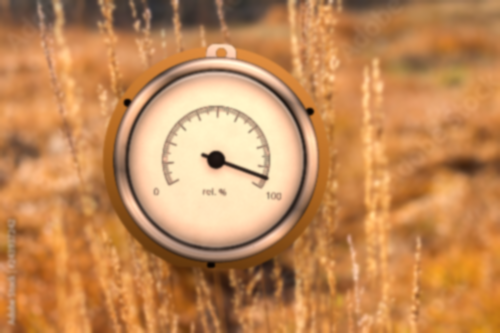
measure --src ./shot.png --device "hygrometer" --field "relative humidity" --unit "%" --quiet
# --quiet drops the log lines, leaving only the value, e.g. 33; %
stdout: 95; %
